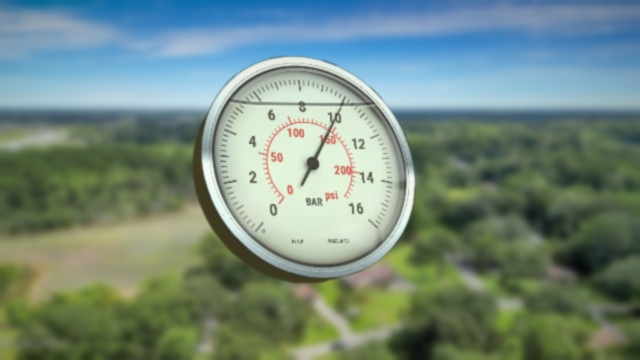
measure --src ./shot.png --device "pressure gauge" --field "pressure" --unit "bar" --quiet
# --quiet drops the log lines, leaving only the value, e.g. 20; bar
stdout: 10; bar
